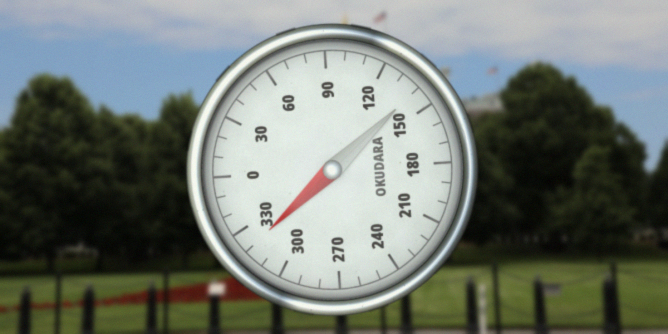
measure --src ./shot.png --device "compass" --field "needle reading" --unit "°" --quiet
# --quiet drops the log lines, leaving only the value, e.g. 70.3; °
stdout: 320; °
